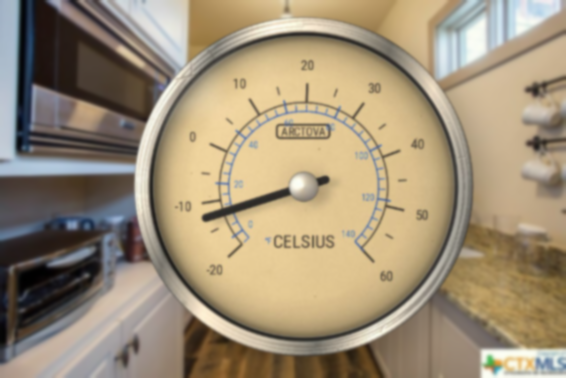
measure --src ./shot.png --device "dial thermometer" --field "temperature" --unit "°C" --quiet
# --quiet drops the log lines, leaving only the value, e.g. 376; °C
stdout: -12.5; °C
